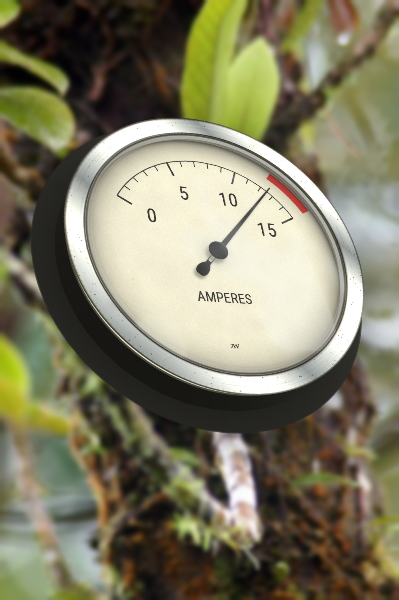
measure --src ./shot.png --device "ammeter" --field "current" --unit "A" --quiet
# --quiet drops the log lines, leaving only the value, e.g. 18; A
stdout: 12.5; A
